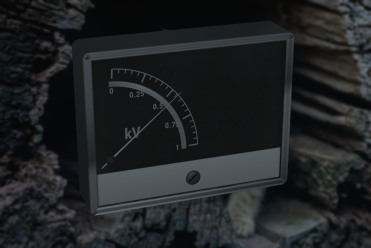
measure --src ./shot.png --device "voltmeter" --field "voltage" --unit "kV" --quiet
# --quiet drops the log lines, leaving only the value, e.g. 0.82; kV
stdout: 0.55; kV
